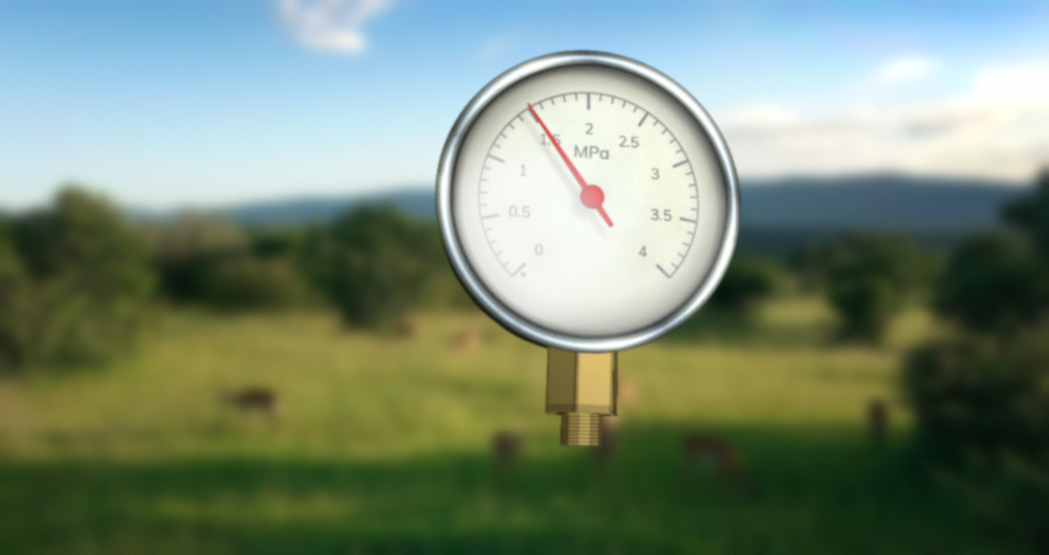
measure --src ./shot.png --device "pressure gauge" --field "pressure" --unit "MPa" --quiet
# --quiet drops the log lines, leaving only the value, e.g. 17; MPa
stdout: 1.5; MPa
